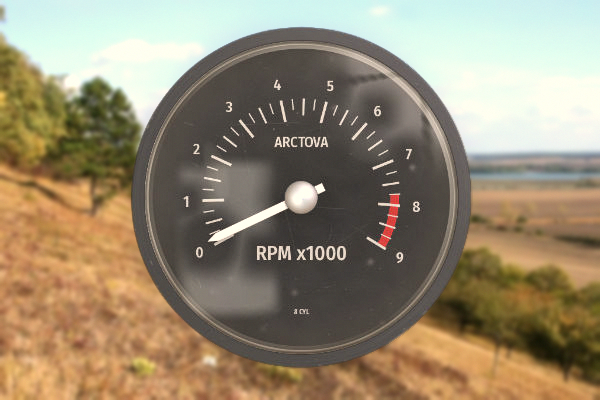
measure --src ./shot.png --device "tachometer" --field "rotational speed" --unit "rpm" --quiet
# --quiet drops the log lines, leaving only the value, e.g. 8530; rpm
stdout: 125; rpm
